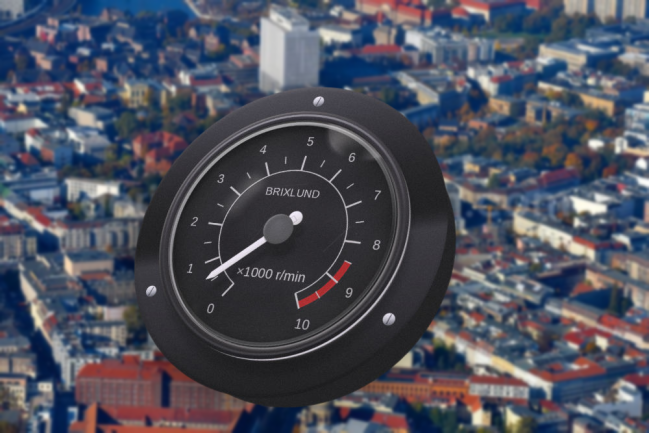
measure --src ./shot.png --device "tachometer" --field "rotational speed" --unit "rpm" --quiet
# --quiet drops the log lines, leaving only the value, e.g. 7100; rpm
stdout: 500; rpm
